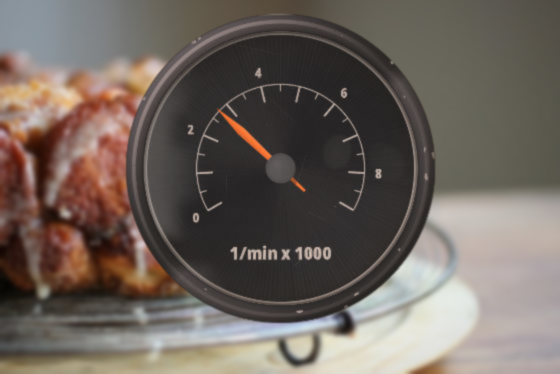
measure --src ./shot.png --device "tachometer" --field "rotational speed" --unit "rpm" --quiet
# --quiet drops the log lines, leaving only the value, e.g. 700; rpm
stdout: 2750; rpm
